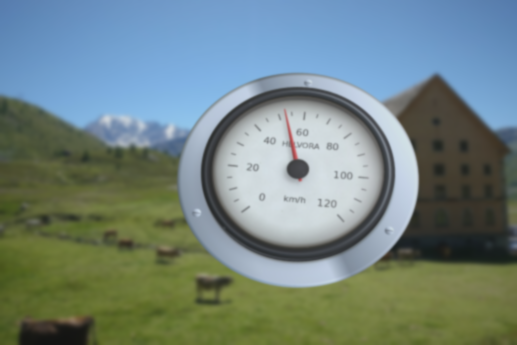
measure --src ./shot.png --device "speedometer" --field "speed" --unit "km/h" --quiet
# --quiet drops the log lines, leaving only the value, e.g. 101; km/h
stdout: 52.5; km/h
